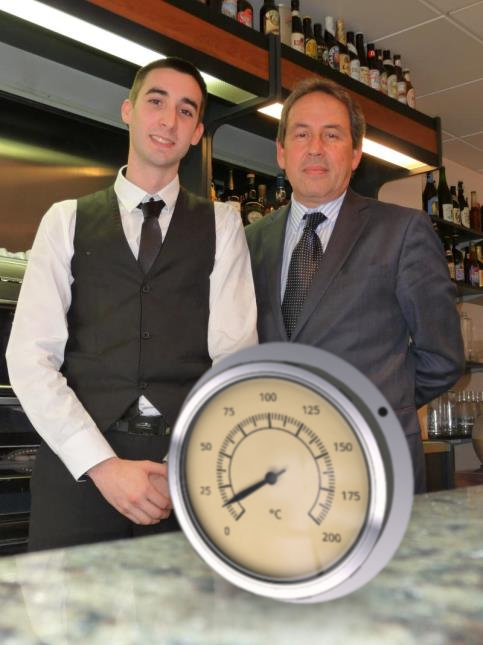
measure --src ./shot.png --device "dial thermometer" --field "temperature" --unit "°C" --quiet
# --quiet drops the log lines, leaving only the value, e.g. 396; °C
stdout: 12.5; °C
